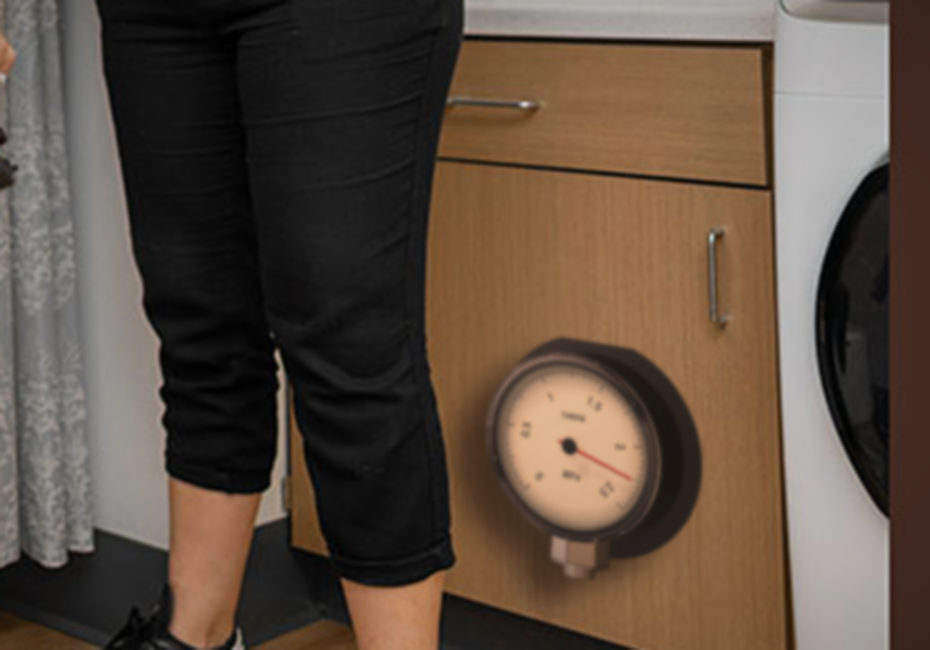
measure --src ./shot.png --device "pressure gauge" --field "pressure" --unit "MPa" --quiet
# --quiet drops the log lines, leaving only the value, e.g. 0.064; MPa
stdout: 2.25; MPa
